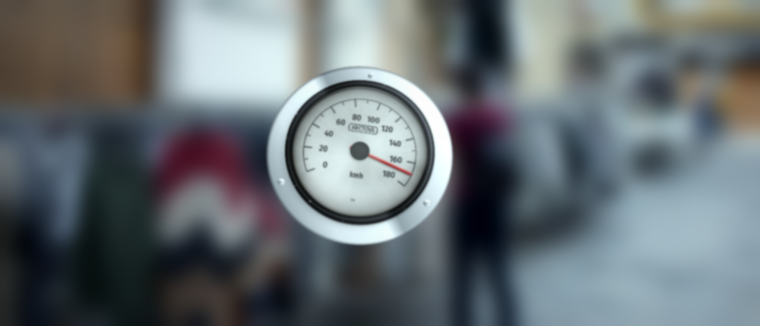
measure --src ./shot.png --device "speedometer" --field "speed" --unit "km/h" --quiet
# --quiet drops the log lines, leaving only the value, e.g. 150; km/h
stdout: 170; km/h
